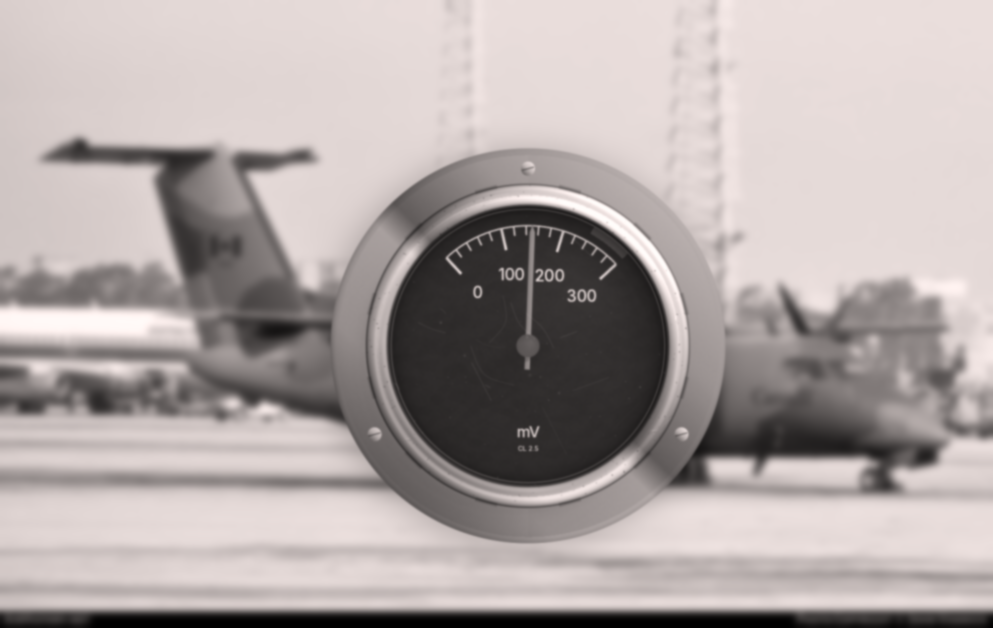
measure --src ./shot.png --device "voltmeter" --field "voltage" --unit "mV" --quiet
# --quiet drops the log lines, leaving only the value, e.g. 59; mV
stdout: 150; mV
